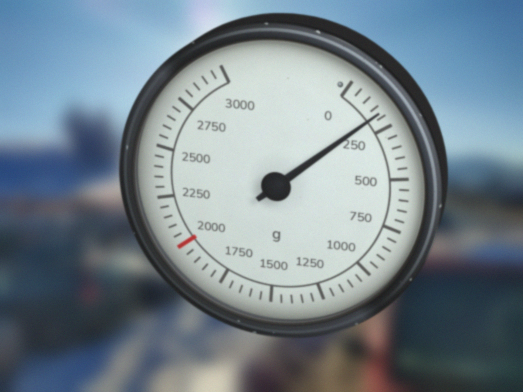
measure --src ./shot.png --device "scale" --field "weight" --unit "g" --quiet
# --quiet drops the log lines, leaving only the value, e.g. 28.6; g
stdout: 175; g
